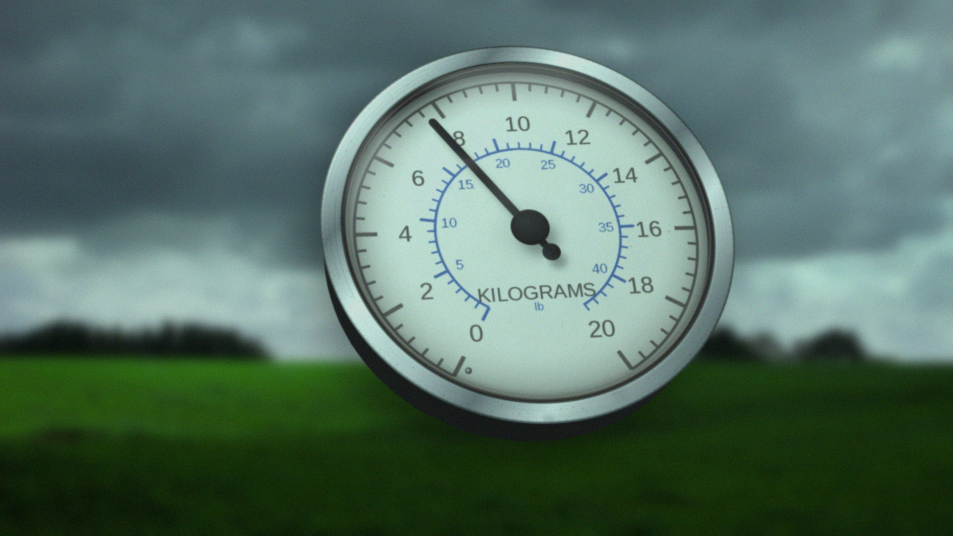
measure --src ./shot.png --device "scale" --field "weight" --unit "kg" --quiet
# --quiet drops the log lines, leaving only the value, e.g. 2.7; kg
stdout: 7.6; kg
